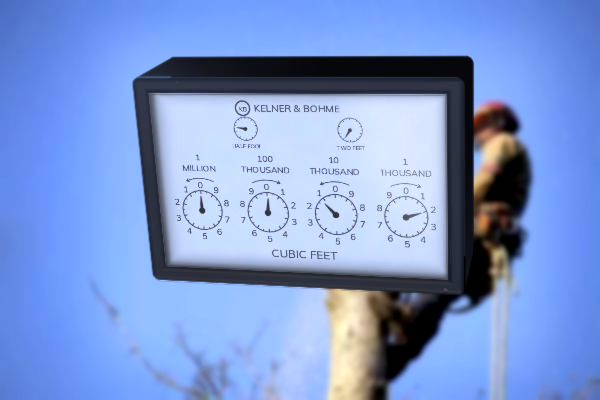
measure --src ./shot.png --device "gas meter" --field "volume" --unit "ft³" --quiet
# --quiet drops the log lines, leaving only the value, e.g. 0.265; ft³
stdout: 1200; ft³
